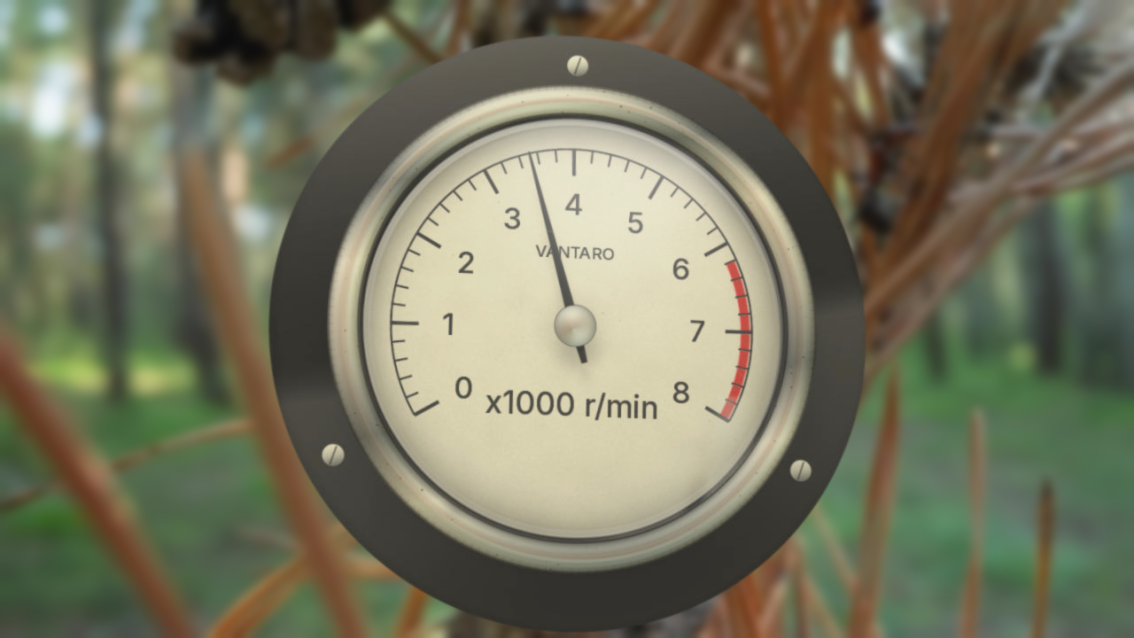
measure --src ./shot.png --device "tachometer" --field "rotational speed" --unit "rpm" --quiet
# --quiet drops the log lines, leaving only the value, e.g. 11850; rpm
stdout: 3500; rpm
